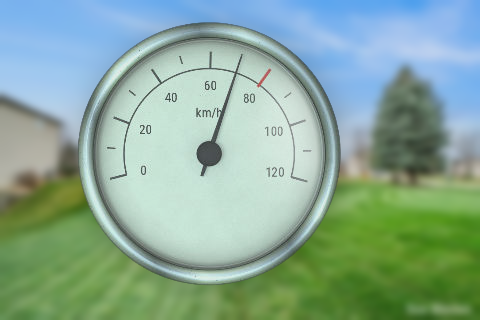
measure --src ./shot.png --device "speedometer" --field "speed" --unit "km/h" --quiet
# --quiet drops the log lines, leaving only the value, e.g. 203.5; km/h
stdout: 70; km/h
